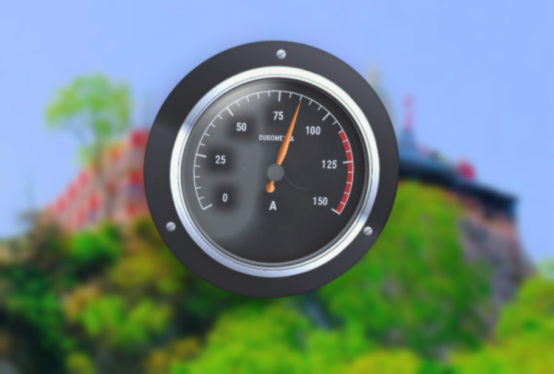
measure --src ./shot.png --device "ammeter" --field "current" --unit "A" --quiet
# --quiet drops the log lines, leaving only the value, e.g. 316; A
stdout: 85; A
